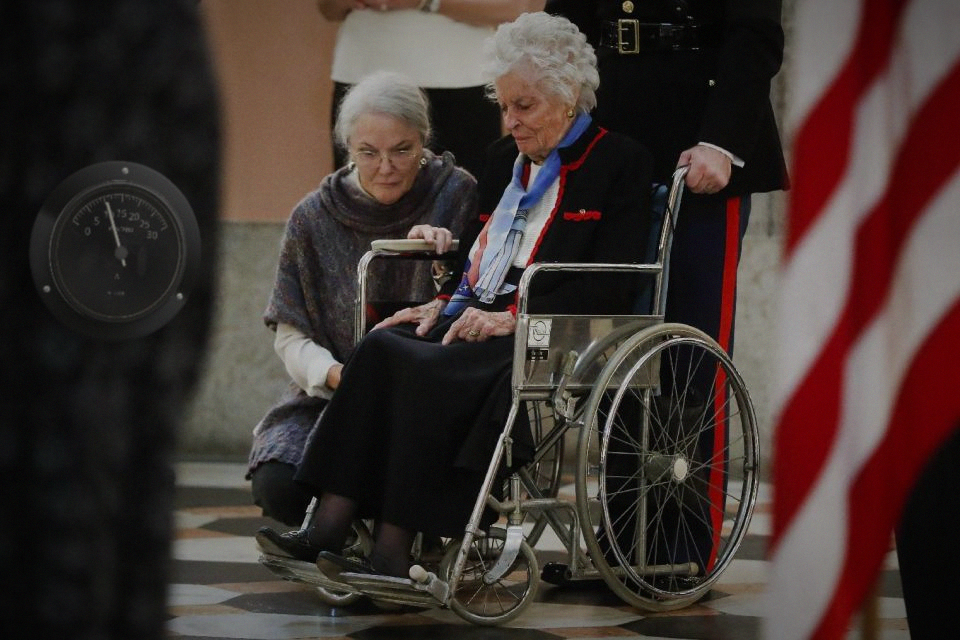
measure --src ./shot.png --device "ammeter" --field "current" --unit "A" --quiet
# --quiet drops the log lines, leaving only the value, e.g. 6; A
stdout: 10; A
